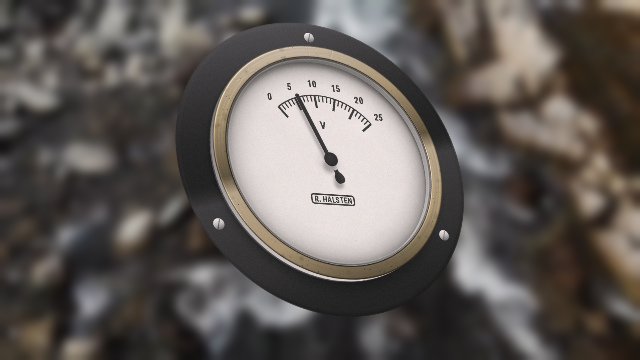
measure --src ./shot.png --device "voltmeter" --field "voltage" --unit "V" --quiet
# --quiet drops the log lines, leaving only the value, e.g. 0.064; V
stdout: 5; V
